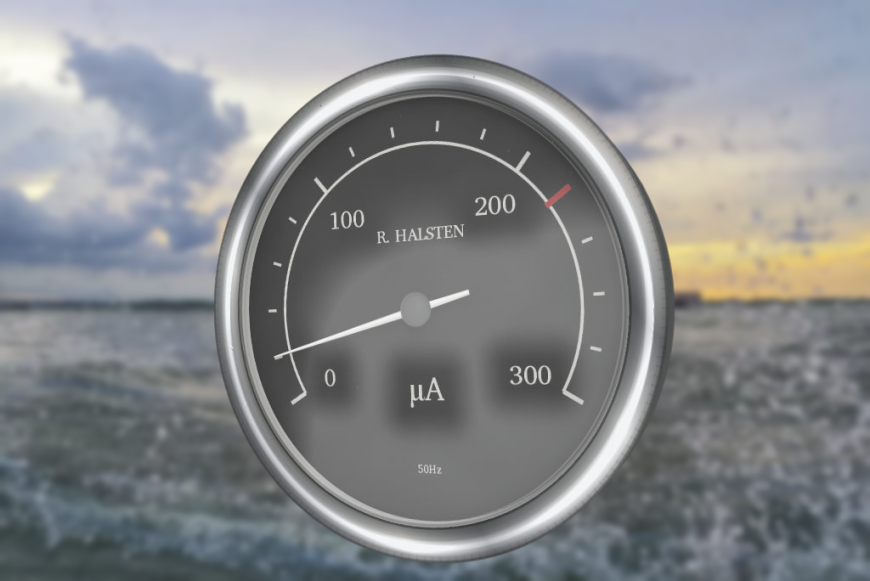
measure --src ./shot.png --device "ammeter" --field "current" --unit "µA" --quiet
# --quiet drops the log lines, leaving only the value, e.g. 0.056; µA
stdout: 20; µA
